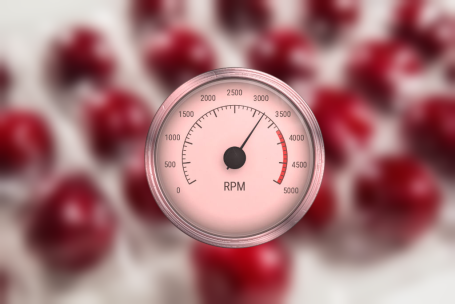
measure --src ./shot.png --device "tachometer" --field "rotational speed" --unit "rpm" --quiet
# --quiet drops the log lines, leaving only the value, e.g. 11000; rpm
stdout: 3200; rpm
